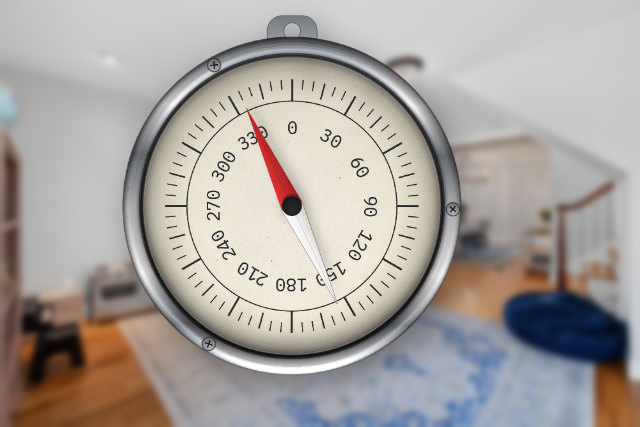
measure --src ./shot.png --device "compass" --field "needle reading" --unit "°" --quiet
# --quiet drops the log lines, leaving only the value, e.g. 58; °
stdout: 335; °
